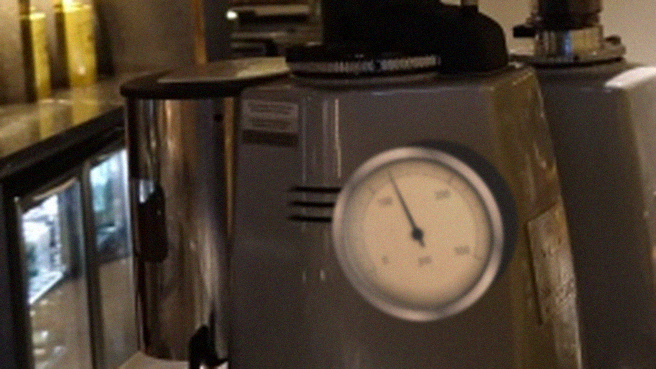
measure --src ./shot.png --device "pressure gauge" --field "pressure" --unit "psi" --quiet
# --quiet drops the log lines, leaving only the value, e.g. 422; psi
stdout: 130; psi
